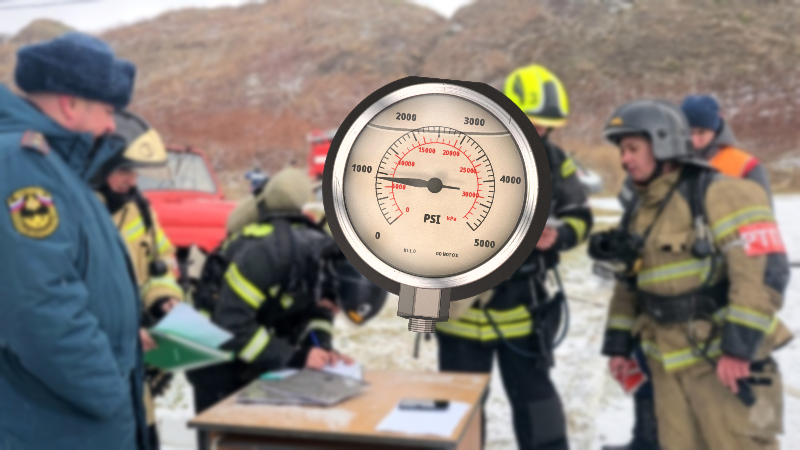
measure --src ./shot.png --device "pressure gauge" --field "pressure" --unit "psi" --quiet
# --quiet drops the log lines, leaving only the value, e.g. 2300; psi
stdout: 900; psi
